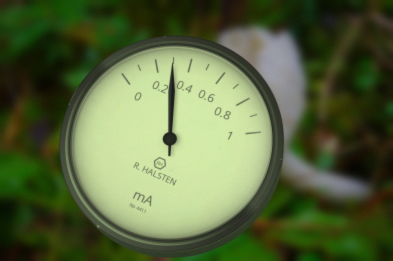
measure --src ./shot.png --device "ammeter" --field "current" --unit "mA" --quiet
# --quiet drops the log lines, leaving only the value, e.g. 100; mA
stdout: 0.3; mA
